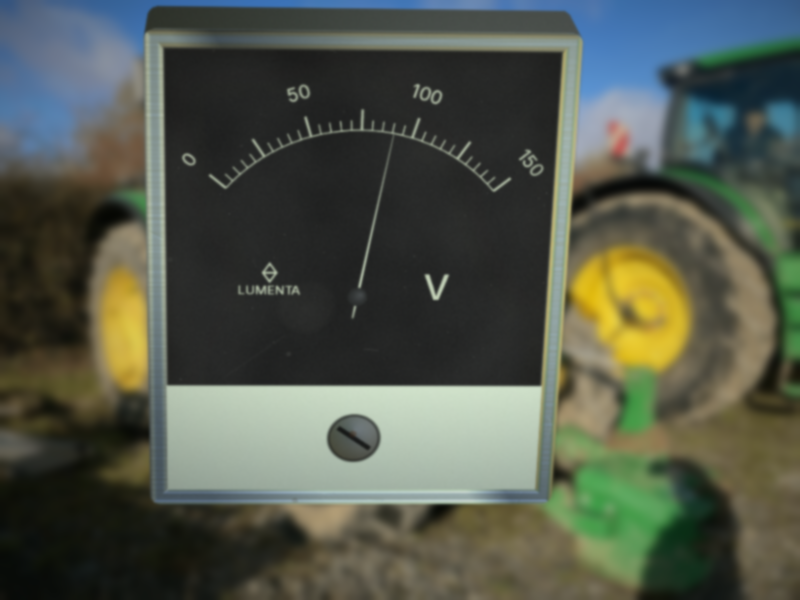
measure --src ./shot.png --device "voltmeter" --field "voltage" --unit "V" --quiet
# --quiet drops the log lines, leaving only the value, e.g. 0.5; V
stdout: 90; V
